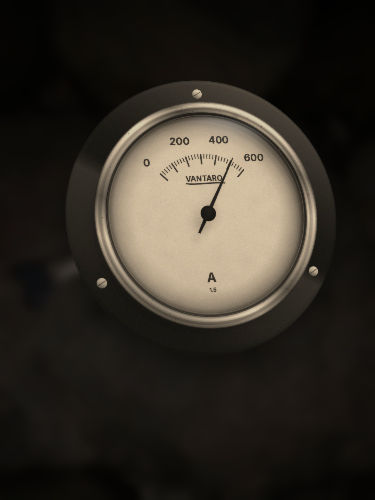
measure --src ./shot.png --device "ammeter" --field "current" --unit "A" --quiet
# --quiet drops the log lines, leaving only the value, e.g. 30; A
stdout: 500; A
